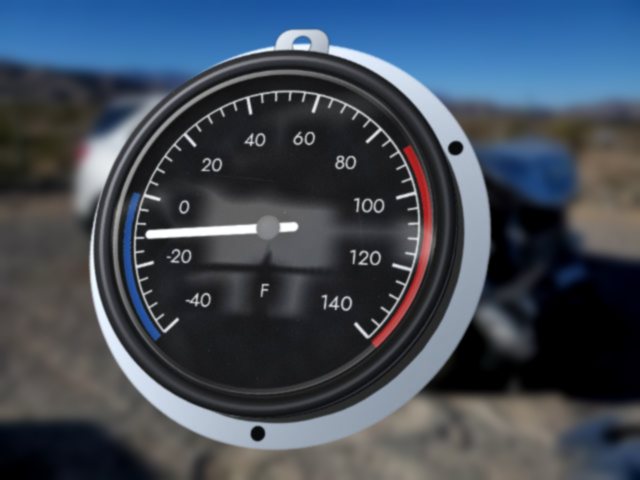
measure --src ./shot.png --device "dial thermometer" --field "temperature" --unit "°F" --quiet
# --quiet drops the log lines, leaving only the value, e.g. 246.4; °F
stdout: -12; °F
